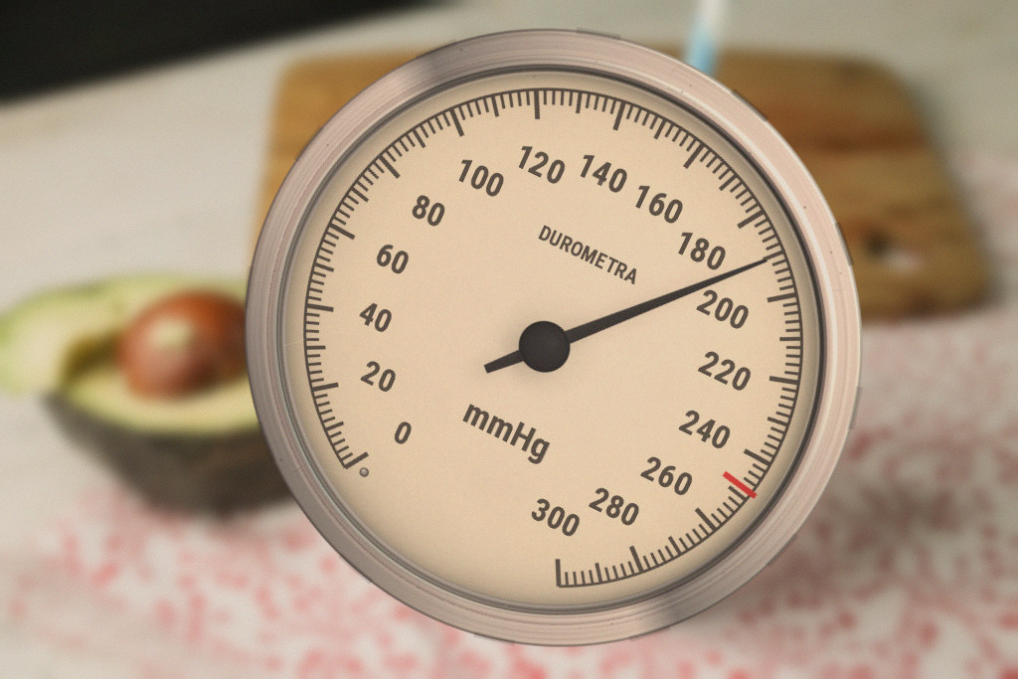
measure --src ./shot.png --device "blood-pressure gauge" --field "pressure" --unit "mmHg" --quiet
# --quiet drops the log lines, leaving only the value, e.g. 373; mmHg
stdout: 190; mmHg
